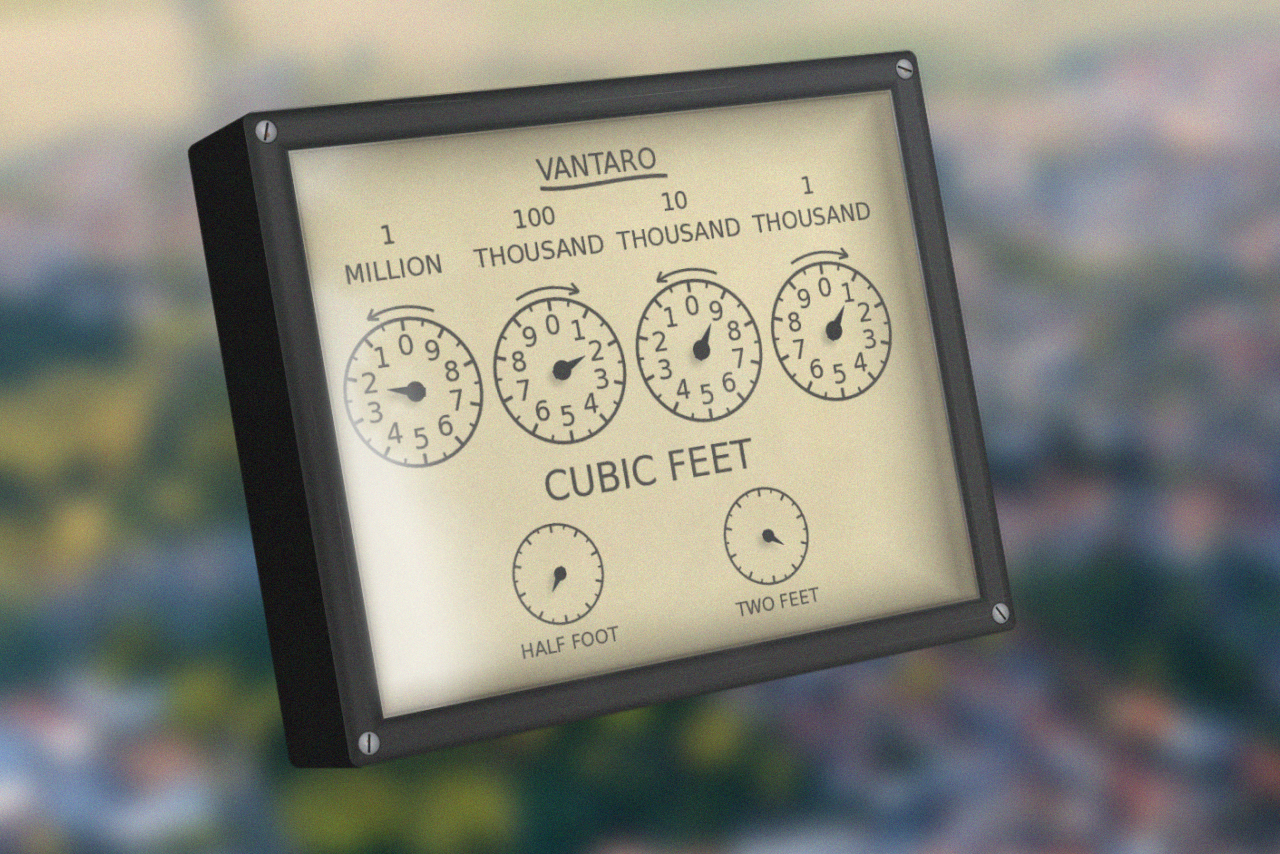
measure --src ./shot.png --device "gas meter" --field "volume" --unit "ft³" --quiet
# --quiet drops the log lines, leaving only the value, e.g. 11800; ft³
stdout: 219100; ft³
